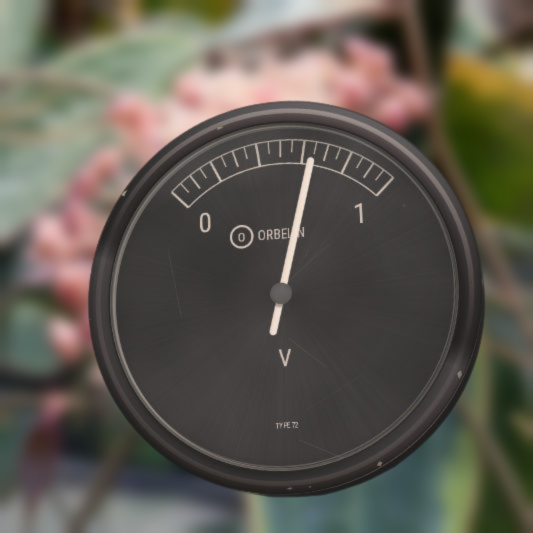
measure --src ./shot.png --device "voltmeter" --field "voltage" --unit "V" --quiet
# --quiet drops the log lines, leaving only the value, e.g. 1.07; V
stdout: 0.65; V
